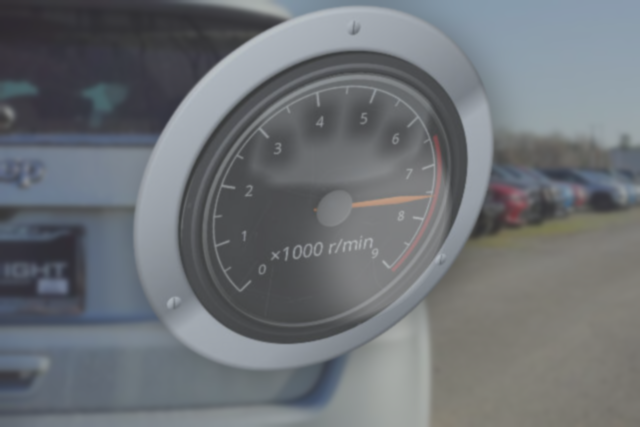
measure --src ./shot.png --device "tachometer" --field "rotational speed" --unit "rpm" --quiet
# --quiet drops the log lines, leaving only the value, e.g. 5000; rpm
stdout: 7500; rpm
